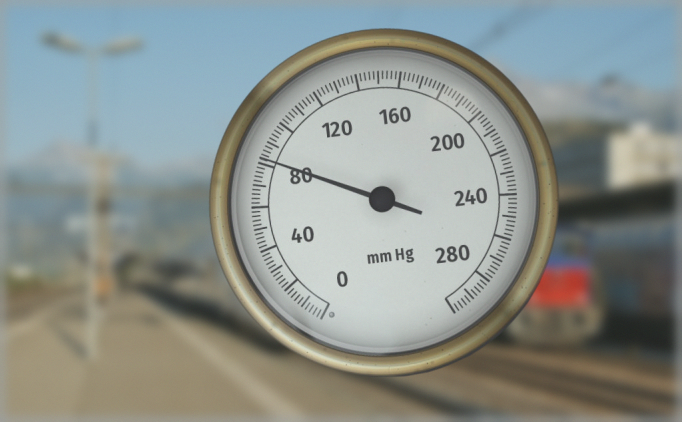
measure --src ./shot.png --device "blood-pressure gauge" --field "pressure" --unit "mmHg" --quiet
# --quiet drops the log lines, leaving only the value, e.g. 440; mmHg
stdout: 82; mmHg
